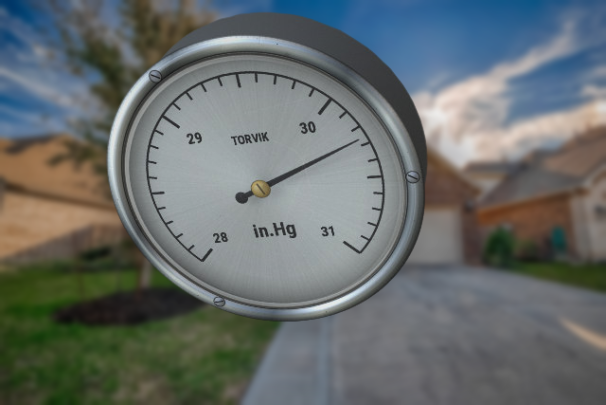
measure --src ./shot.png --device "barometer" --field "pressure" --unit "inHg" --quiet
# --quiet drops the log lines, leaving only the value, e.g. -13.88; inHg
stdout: 30.25; inHg
